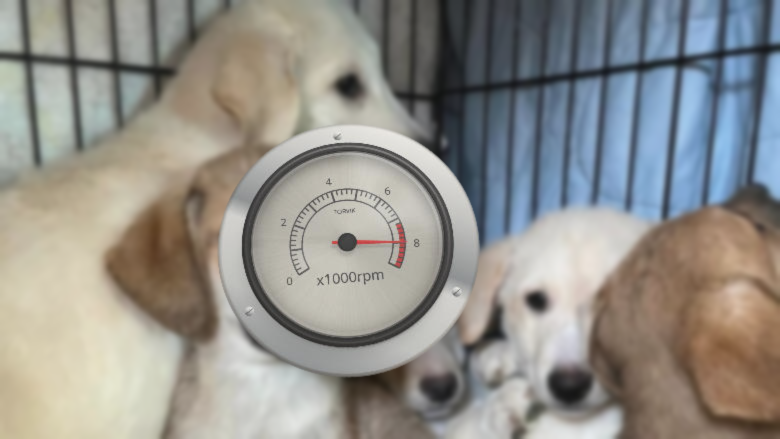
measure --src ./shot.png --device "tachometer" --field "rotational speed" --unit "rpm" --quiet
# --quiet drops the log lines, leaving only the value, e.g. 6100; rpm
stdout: 8000; rpm
